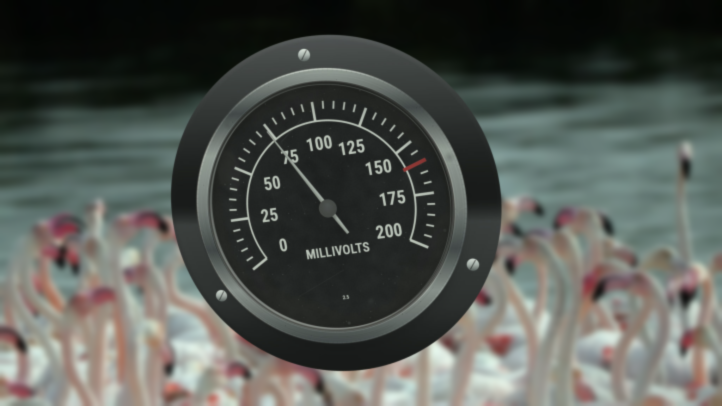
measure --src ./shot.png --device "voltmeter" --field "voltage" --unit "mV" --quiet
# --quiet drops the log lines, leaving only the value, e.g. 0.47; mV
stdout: 75; mV
